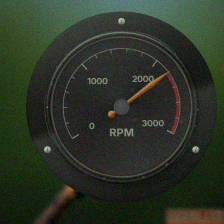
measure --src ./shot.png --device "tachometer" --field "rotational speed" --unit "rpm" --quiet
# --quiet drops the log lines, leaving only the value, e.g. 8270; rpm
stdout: 2200; rpm
